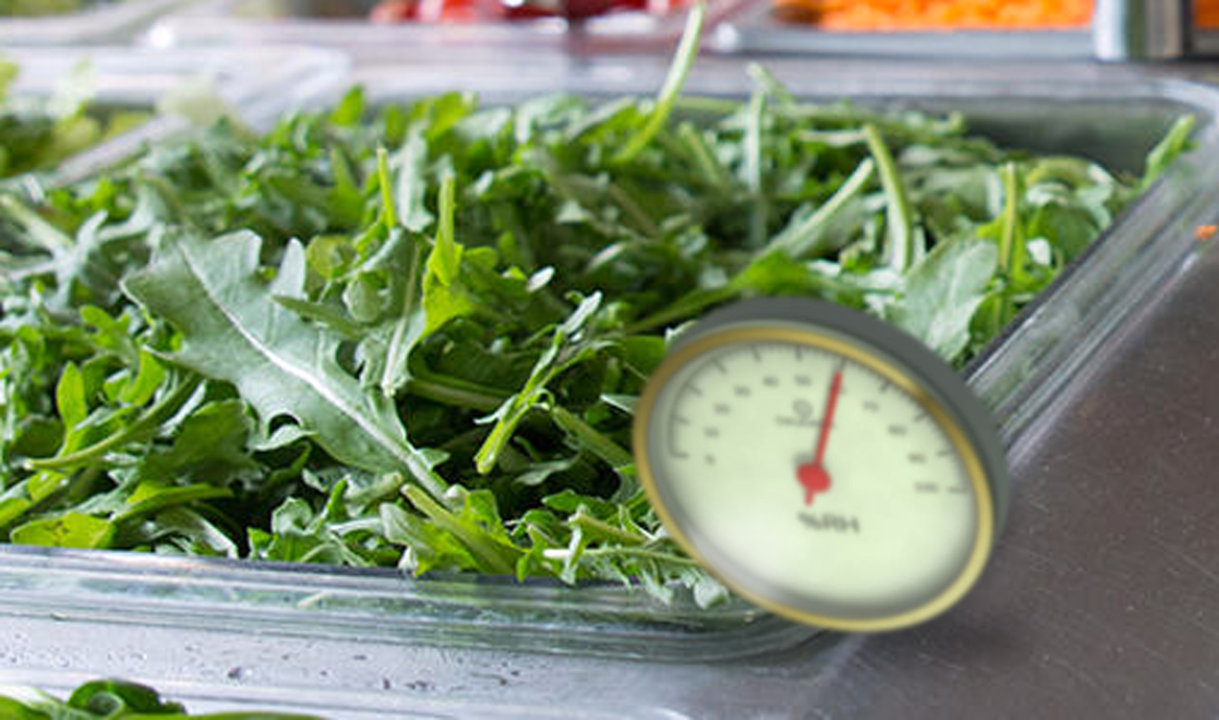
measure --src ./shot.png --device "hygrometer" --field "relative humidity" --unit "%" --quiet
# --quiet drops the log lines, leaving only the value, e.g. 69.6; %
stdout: 60; %
